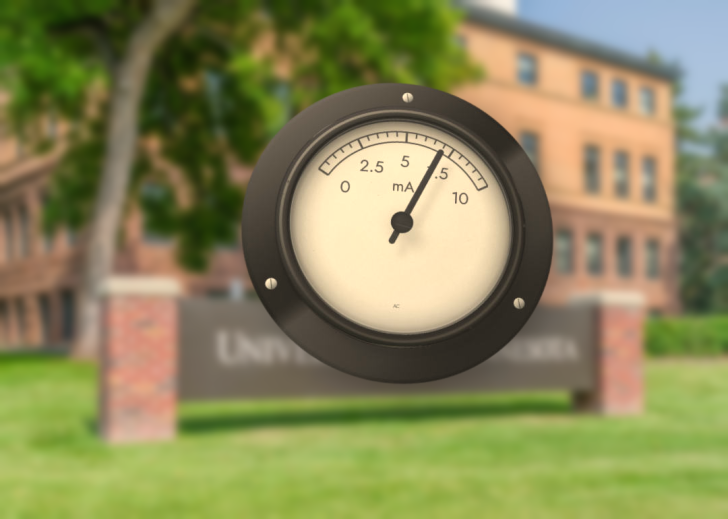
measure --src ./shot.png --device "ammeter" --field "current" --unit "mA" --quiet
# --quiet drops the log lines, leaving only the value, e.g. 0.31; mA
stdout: 7; mA
